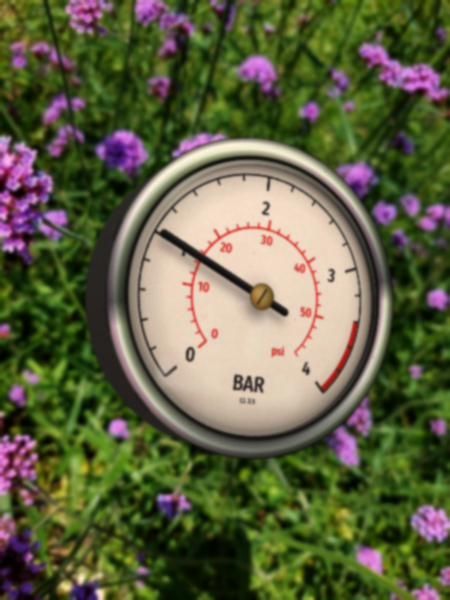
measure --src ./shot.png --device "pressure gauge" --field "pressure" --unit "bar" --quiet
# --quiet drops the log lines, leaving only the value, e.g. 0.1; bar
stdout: 1; bar
